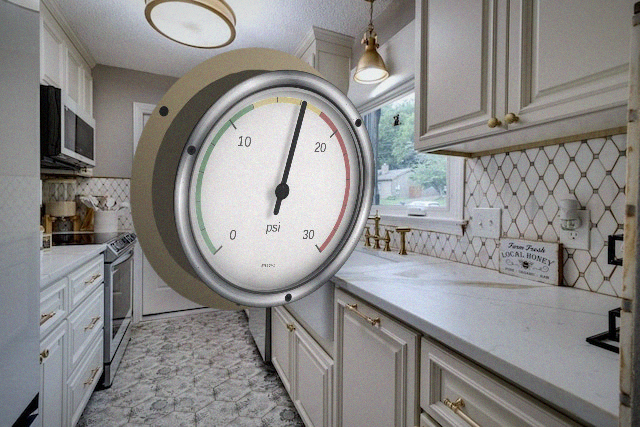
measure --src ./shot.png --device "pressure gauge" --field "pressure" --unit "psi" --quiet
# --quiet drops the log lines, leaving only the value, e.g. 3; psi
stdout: 16; psi
